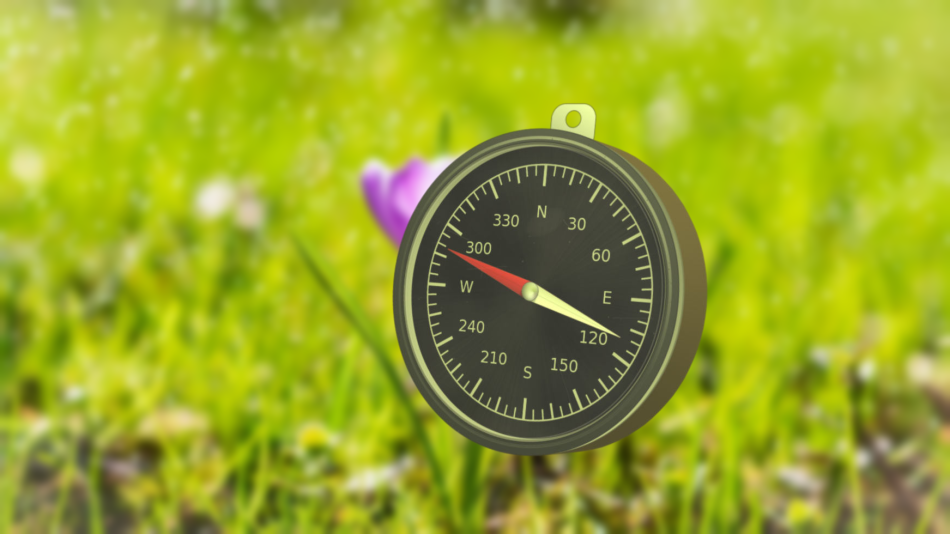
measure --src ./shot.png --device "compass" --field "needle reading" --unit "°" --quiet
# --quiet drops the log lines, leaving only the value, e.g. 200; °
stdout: 290; °
